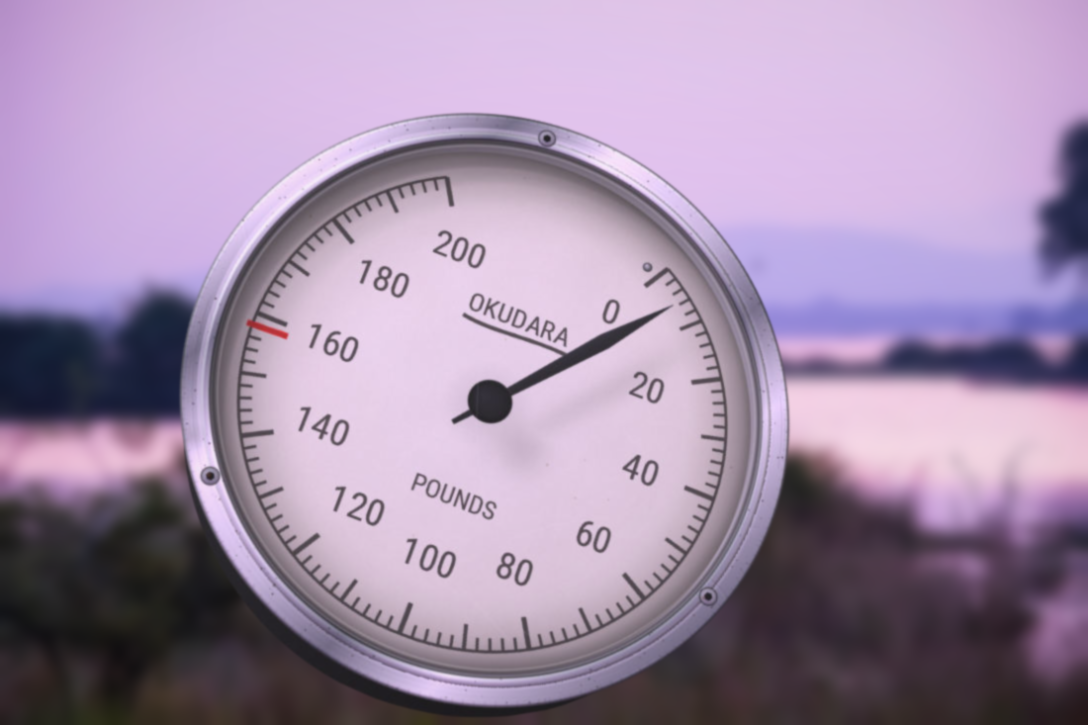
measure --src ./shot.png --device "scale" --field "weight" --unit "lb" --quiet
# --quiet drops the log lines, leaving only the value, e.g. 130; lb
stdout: 6; lb
